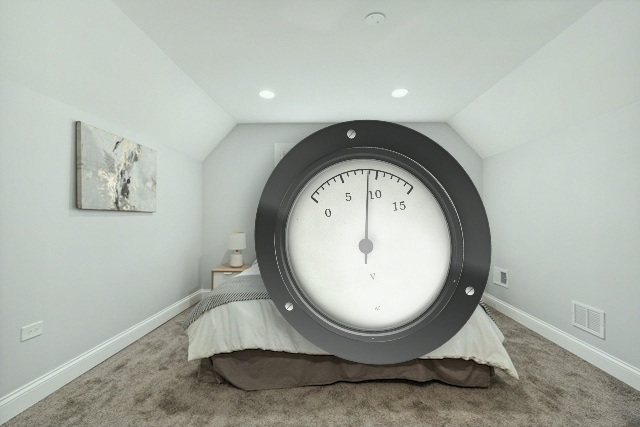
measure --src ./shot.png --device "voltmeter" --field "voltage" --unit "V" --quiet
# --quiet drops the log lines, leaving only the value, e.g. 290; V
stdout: 9; V
